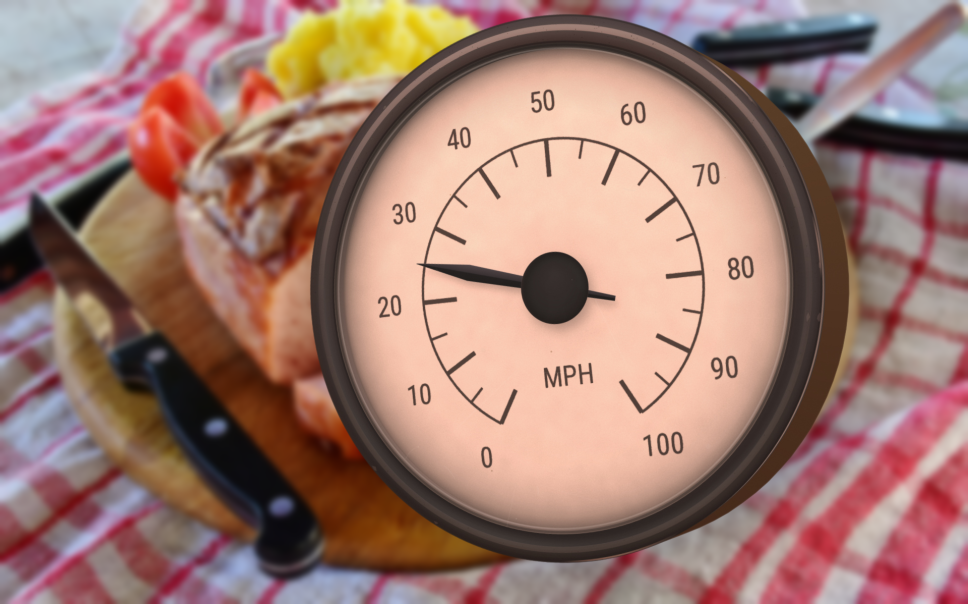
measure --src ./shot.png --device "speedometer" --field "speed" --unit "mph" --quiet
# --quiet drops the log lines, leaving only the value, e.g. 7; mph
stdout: 25; mph
